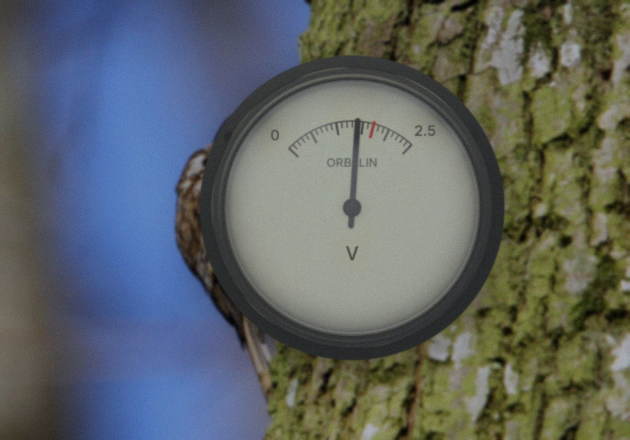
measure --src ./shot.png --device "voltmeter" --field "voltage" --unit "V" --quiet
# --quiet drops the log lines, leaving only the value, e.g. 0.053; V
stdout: 1.4; V
